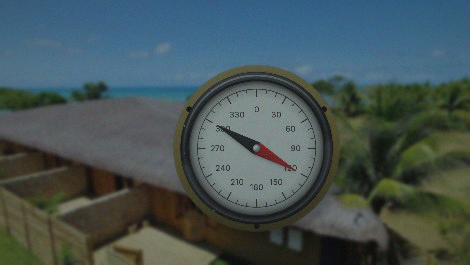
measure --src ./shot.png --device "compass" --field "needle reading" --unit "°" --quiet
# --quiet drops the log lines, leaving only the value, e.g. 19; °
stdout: 120; °
